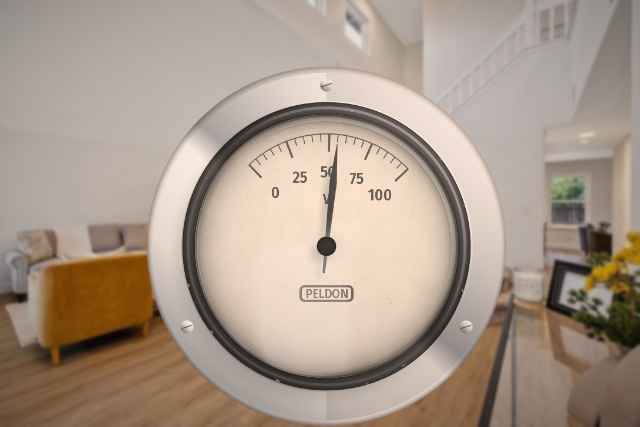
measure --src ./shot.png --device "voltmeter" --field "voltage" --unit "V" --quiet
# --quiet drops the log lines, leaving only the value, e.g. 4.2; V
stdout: 55; V
